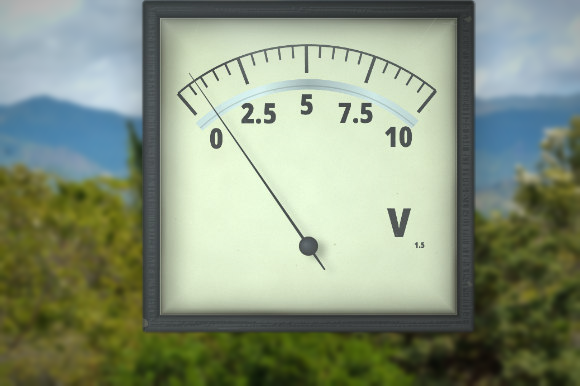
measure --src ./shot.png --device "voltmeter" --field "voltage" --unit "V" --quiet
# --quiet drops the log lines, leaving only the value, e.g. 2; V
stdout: 0.75; V
